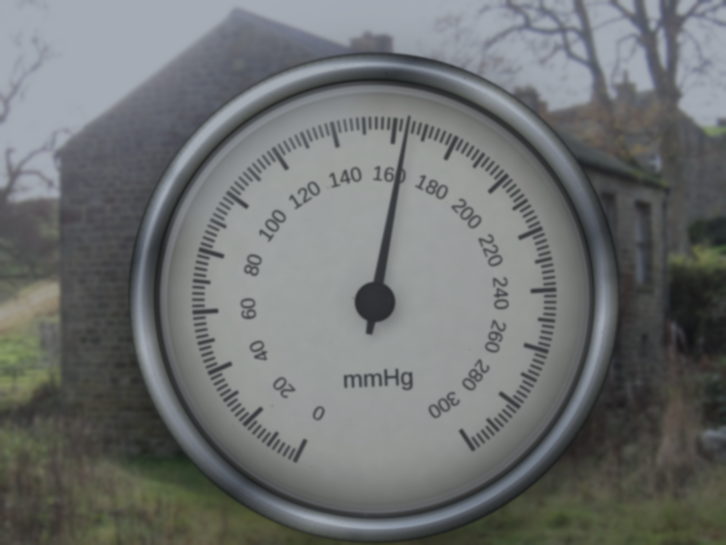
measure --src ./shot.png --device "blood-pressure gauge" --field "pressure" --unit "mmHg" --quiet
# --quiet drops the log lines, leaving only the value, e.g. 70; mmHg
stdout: 164; mmHg
